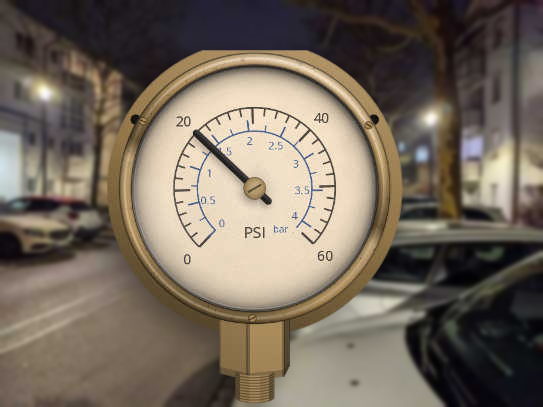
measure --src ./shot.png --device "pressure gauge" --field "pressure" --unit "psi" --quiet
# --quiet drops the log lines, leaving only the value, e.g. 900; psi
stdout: 20; psi
